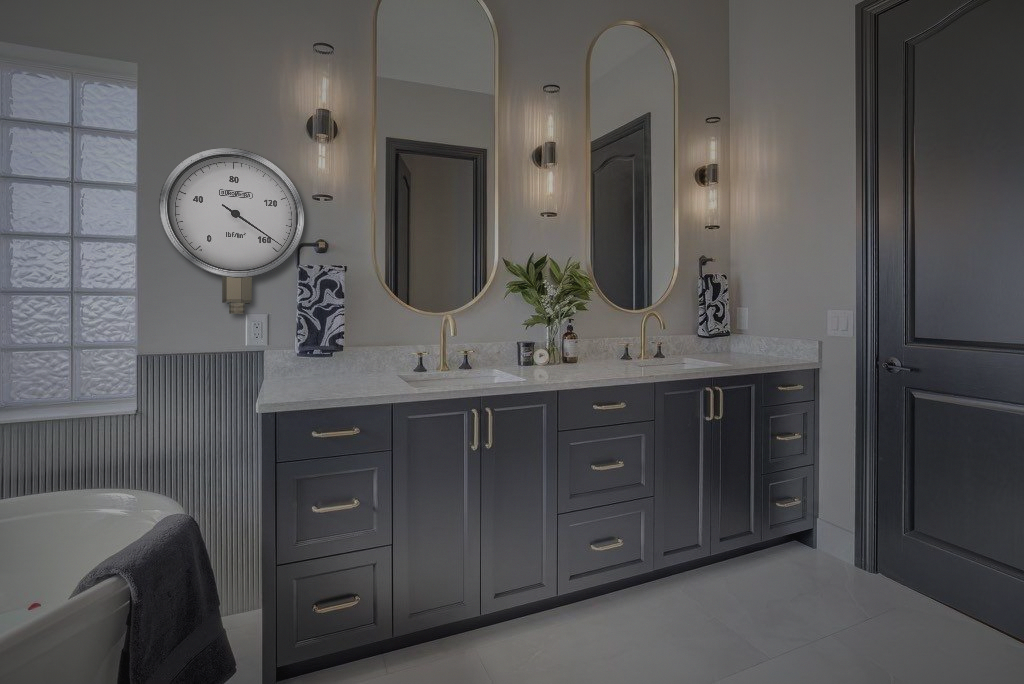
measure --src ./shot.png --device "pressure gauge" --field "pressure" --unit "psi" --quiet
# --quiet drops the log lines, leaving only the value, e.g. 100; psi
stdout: 155; psi
